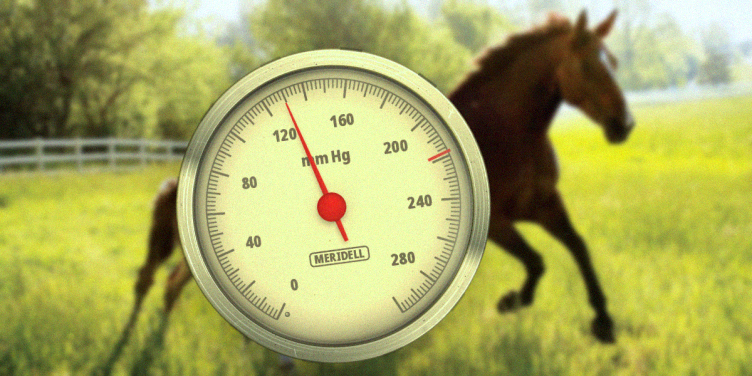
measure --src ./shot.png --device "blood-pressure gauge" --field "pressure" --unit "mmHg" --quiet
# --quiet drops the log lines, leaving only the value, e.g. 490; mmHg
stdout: 130; mmHg
